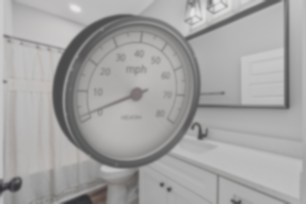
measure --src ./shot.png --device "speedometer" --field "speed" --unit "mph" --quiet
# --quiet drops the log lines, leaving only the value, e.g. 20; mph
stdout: 2.5; mph
